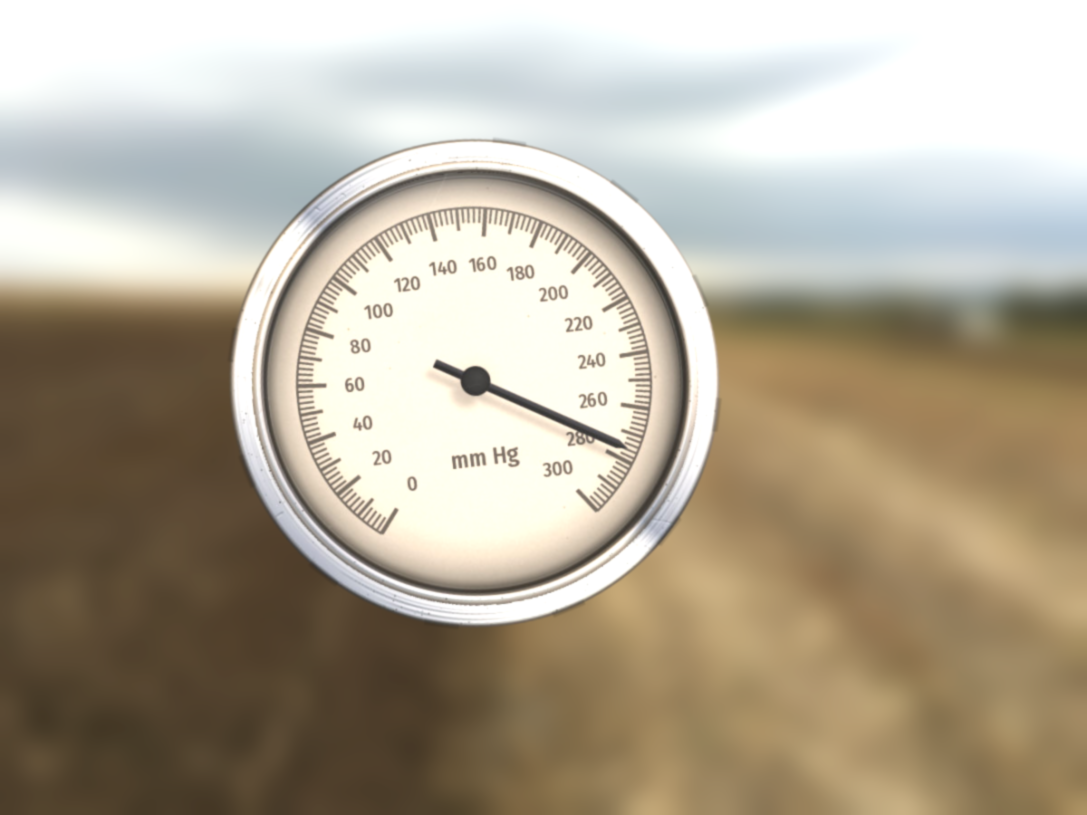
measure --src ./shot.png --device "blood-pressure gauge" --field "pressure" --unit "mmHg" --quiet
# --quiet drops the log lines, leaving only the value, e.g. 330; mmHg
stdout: 276; mmHg
